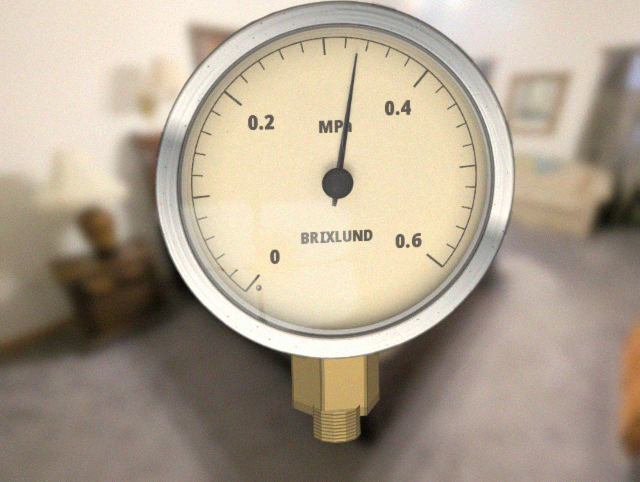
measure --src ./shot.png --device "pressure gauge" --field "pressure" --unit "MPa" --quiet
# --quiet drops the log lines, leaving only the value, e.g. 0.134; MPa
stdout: 0.33; MPa
